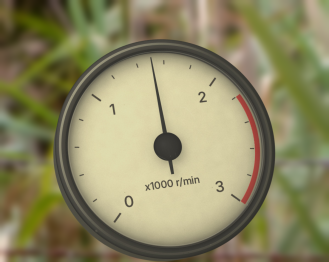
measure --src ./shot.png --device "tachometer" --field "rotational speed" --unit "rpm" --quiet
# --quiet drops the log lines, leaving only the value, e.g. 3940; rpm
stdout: 1500; rpm
